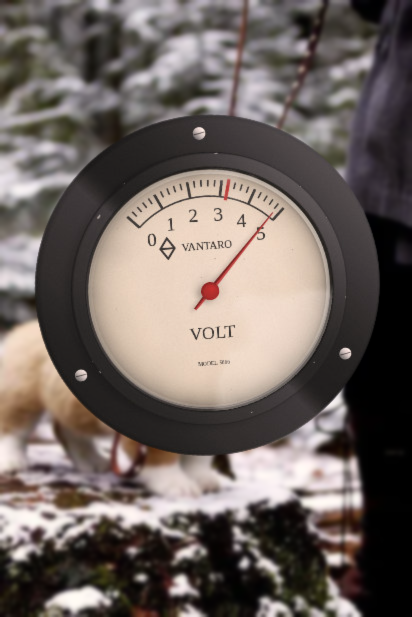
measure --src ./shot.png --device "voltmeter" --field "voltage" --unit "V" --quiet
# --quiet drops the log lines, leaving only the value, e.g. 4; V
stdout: 4.8; V
